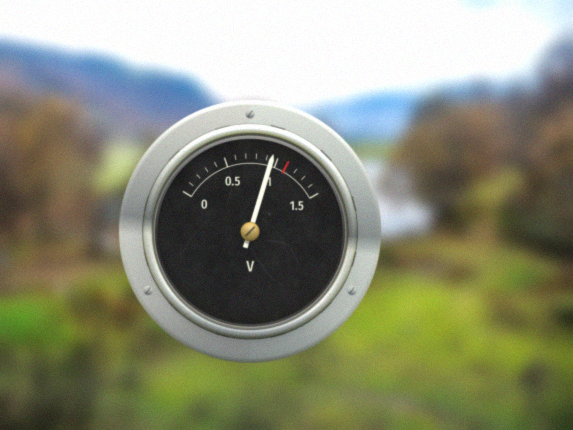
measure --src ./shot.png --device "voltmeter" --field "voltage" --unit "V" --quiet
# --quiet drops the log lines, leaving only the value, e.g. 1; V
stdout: 0.95; V
